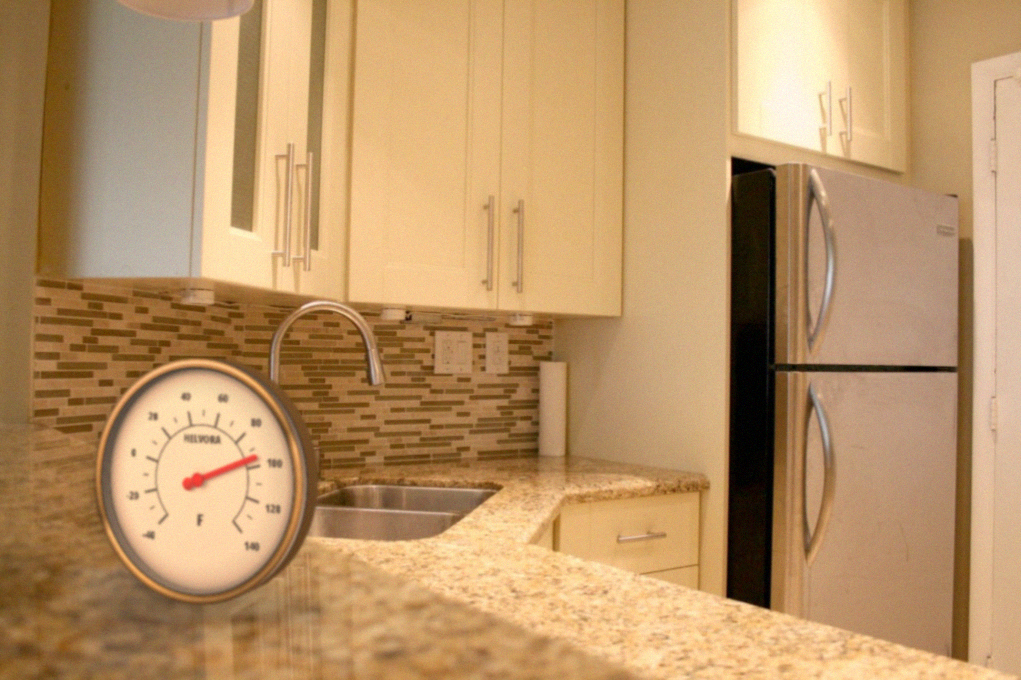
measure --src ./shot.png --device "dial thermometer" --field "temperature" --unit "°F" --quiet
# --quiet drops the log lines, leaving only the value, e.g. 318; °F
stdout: 95; °F
